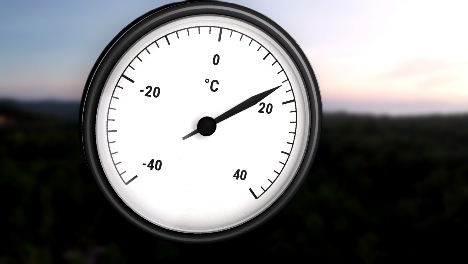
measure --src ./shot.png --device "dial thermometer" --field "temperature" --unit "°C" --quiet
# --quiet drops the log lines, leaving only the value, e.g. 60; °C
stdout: 16; °C
